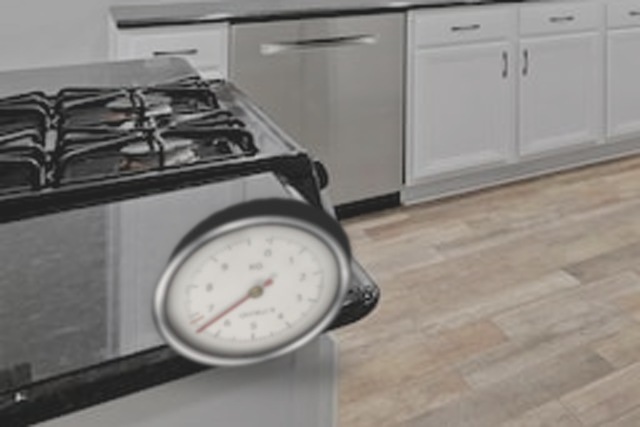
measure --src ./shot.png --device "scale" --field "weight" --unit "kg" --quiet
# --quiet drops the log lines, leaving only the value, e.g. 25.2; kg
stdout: 6.5; kg
